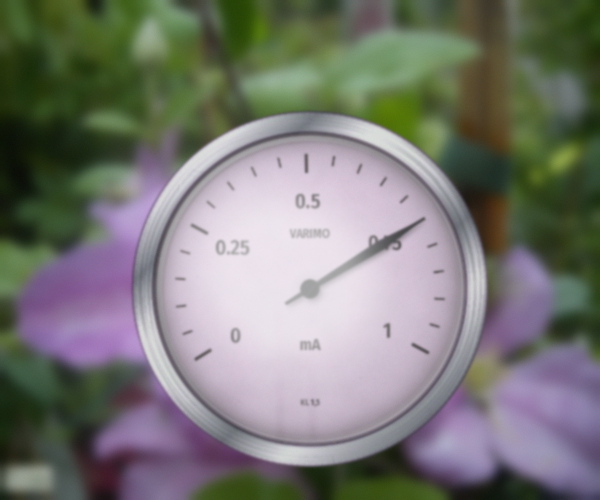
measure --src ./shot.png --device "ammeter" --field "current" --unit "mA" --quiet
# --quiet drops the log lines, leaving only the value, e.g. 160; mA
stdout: 0.75; mA
